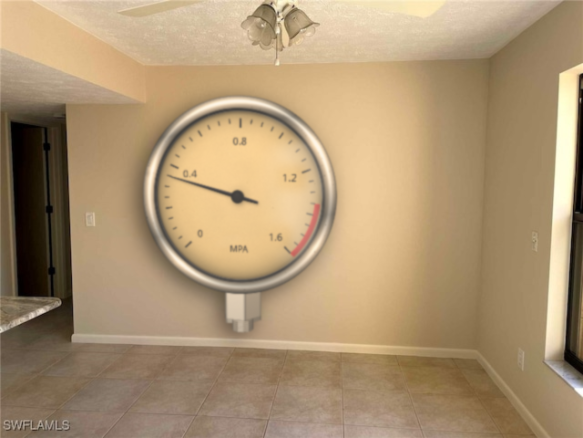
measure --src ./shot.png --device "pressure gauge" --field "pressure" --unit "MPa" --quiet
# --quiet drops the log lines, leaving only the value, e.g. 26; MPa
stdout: 0.35; MPa
